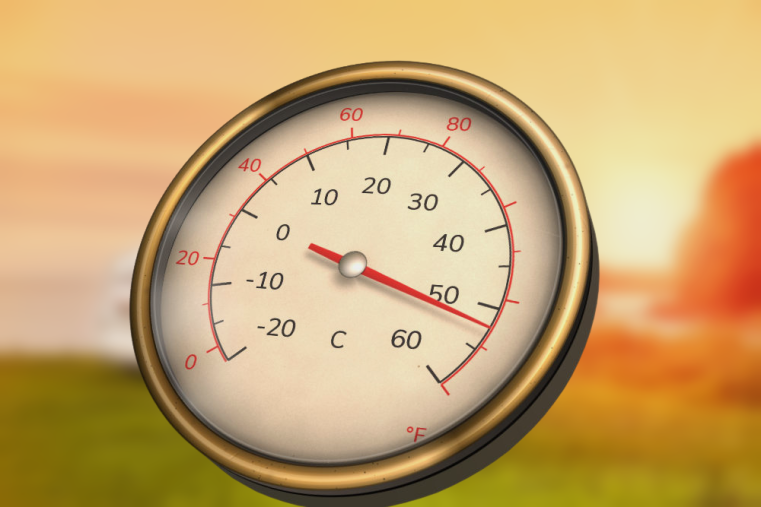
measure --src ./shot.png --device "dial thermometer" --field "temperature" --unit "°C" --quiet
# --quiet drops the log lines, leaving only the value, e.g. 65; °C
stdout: 52.5; °C
